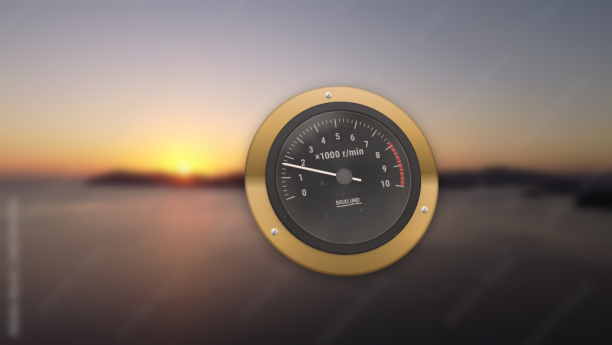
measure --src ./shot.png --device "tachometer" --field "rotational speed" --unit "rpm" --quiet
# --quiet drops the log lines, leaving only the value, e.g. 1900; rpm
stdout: 1600; rpm
